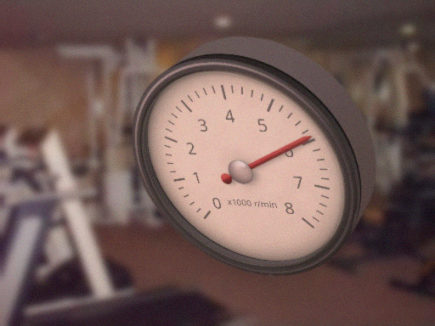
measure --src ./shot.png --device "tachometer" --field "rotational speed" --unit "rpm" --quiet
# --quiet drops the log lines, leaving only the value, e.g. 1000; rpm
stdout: 5900; rpm
